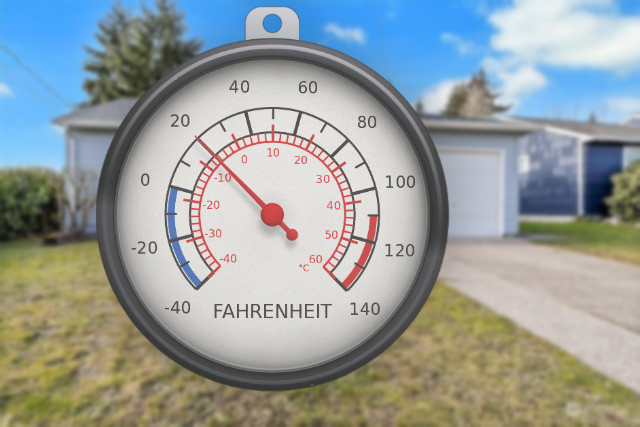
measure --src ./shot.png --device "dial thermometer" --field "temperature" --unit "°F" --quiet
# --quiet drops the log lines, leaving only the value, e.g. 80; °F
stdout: 20; °F
